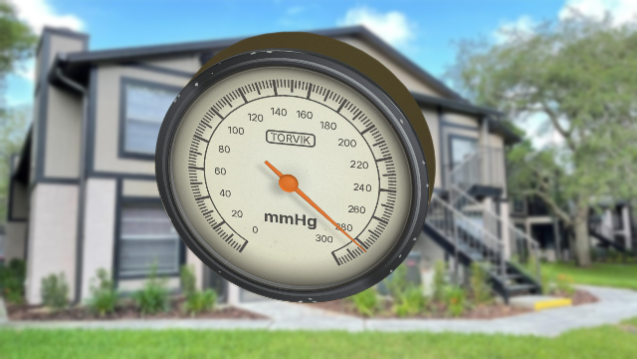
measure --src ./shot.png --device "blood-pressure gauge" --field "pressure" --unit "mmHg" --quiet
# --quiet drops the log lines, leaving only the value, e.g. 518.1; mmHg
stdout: 280; mmHg
